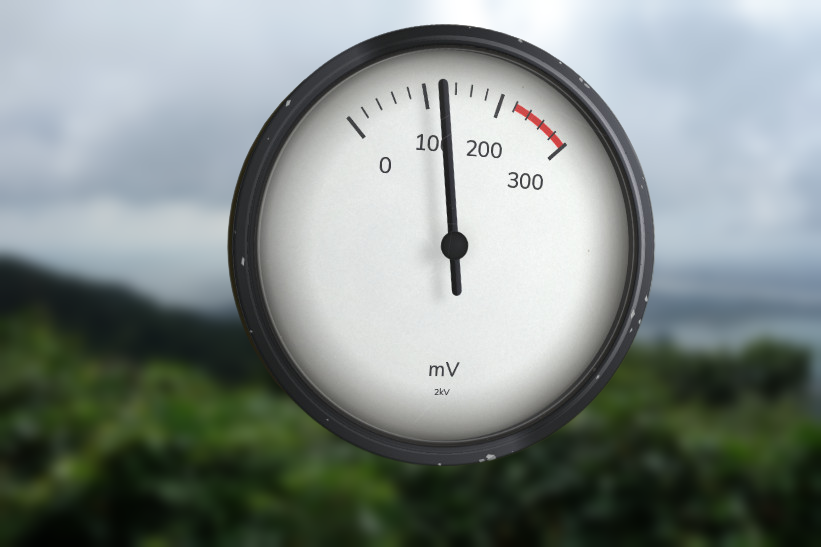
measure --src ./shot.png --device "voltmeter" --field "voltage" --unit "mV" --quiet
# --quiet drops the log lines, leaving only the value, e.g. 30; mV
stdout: 120; mV
